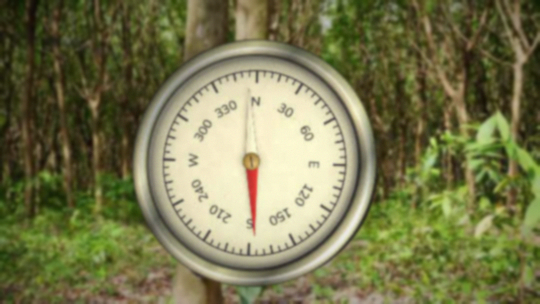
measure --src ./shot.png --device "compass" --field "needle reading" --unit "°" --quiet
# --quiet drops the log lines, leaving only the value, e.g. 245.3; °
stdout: 175; °
